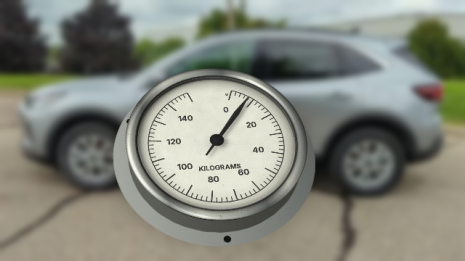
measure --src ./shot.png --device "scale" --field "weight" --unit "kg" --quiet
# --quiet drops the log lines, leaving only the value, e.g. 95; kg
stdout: 8; kg
